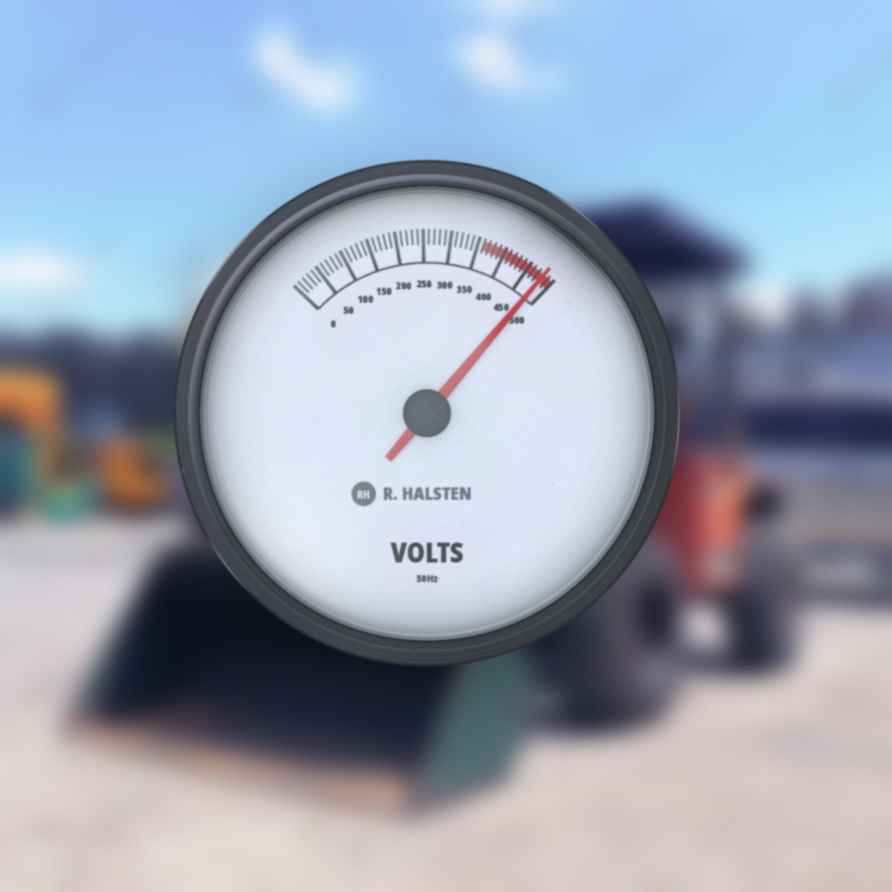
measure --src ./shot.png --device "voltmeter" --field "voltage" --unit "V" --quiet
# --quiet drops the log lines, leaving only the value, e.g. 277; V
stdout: 480; V
